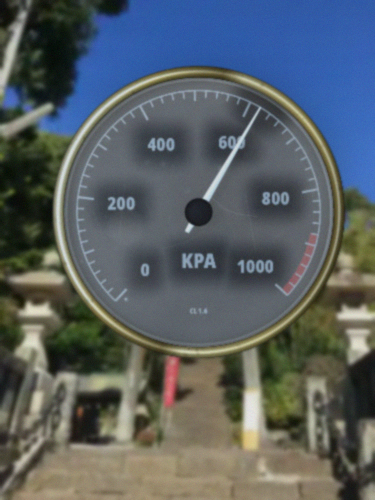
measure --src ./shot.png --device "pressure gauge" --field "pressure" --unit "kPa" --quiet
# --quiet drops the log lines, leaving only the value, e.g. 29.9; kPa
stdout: 620; kPa
